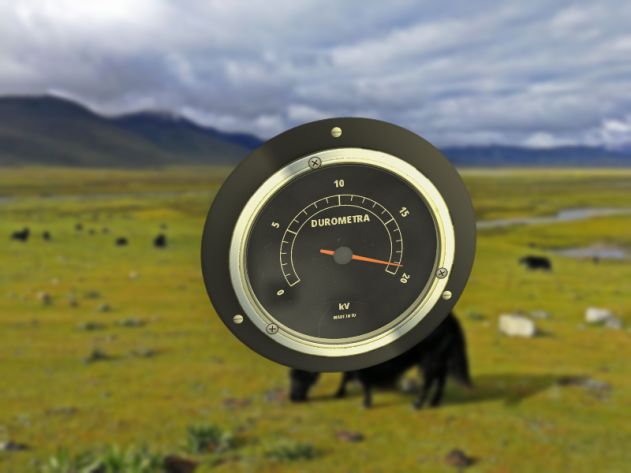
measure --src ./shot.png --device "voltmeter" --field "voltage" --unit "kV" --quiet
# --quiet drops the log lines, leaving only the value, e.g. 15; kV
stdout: 19; kV
